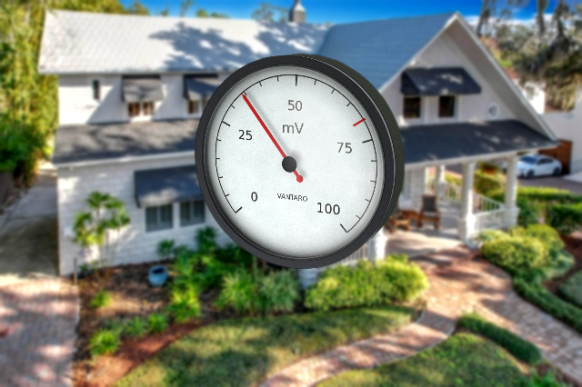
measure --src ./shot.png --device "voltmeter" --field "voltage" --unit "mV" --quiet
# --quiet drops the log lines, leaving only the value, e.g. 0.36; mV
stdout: 35; mV
